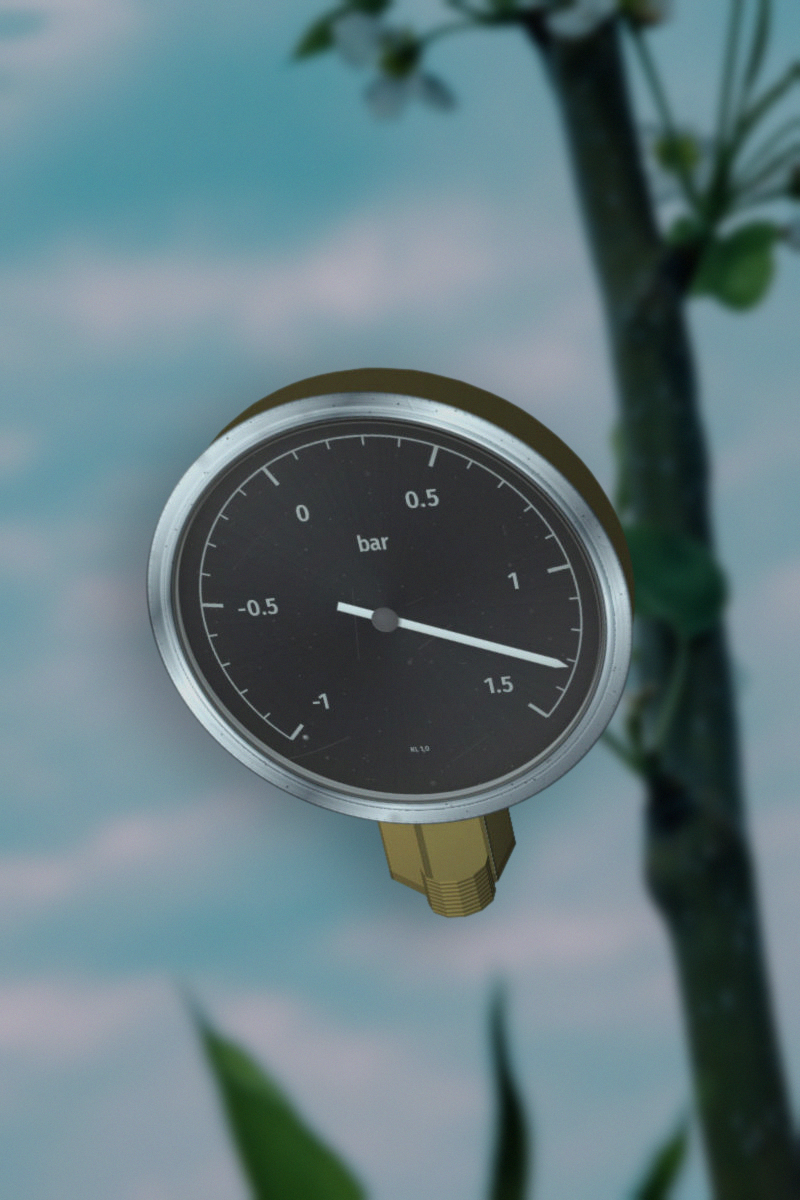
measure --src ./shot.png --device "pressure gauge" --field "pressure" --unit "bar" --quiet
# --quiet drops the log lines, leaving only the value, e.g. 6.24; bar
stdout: 1.3; bar
